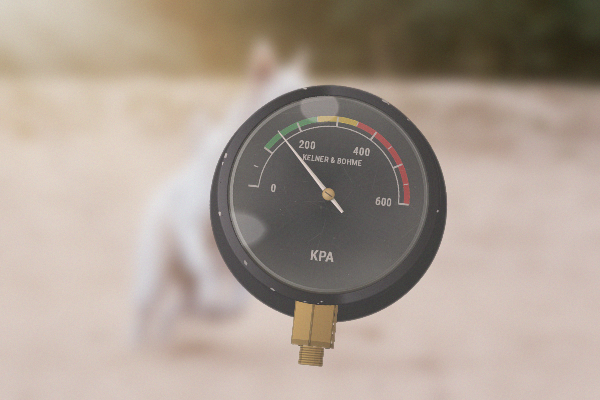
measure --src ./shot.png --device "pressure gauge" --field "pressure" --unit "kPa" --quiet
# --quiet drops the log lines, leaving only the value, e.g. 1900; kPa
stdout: 150; kPa
